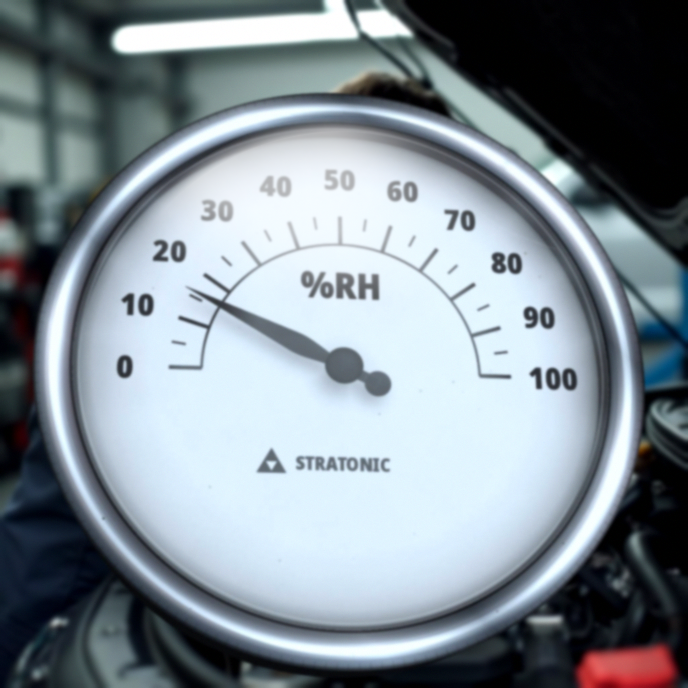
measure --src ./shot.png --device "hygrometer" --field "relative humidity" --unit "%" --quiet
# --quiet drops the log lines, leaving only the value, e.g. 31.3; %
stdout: 15; %
